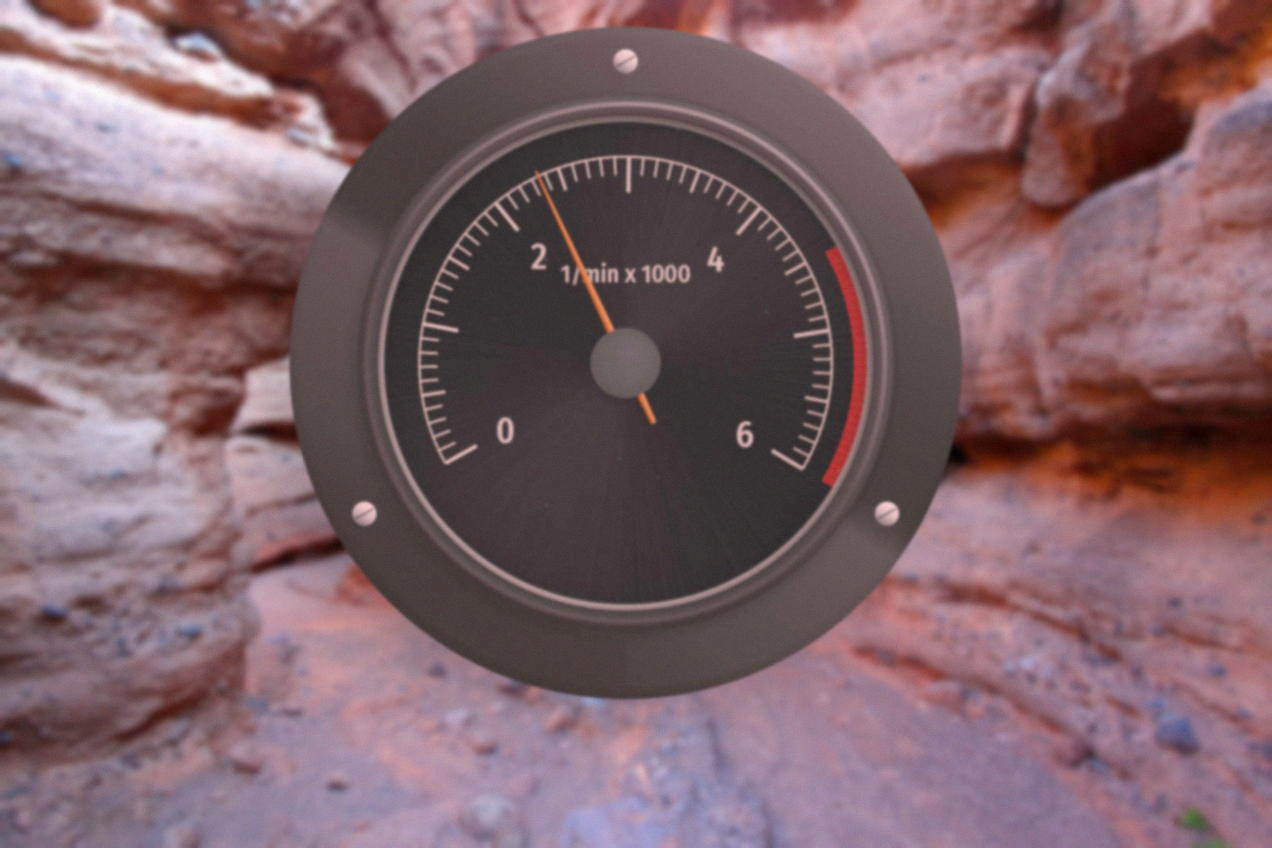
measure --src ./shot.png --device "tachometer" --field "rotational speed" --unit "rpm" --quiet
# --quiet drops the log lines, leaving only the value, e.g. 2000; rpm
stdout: 2350; rpm
